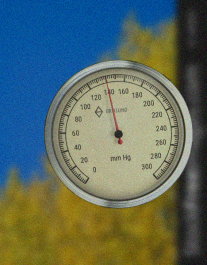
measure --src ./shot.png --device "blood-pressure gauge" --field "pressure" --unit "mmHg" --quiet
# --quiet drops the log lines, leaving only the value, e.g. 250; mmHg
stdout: 140; mmHg
